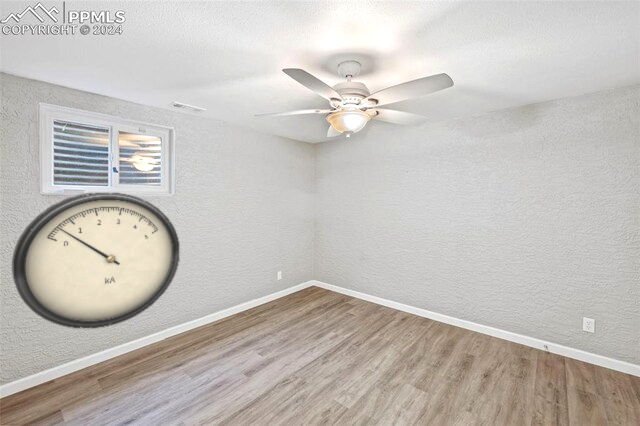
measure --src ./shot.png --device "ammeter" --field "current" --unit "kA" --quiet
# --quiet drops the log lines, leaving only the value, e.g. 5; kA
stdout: 0.5; kA
